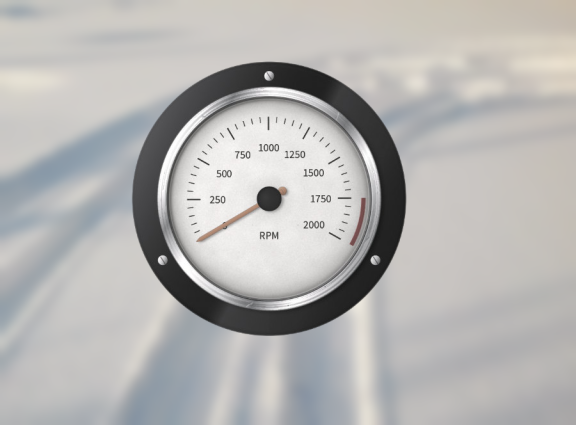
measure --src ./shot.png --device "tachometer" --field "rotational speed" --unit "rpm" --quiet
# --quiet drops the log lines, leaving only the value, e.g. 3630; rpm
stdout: 0; rpm
